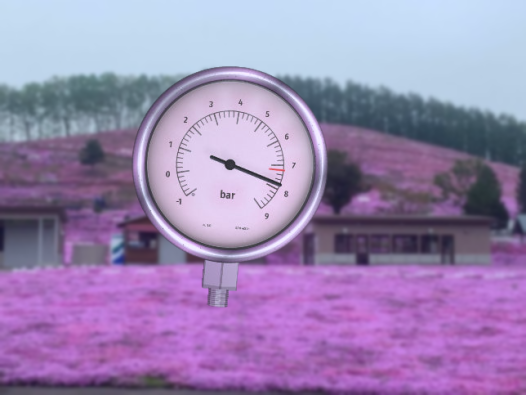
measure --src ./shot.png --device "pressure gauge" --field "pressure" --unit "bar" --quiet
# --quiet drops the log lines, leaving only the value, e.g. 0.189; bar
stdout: 7.8; bar
